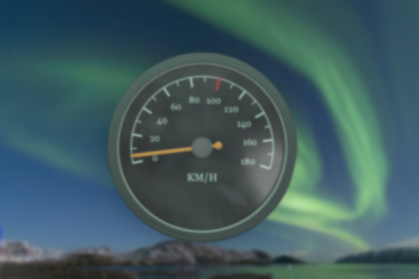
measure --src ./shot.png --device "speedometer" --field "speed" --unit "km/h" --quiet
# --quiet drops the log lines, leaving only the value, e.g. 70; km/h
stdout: 5; km/h
